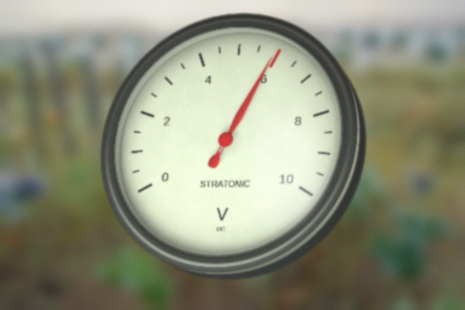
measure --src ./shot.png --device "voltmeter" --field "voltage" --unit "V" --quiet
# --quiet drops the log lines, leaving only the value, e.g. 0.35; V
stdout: 6; V
